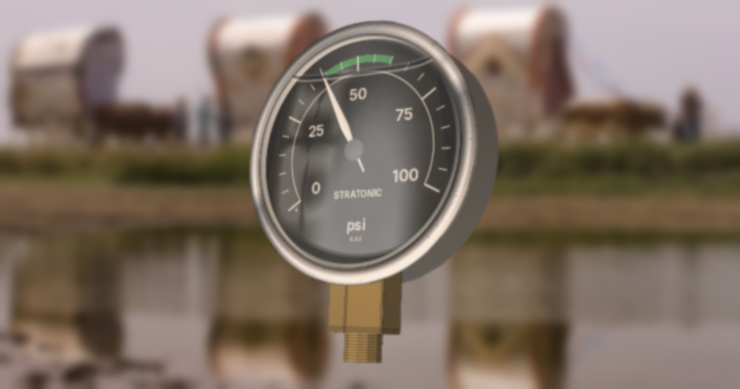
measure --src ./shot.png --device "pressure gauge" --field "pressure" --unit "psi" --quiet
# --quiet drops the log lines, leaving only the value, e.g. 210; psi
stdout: 40; psi
